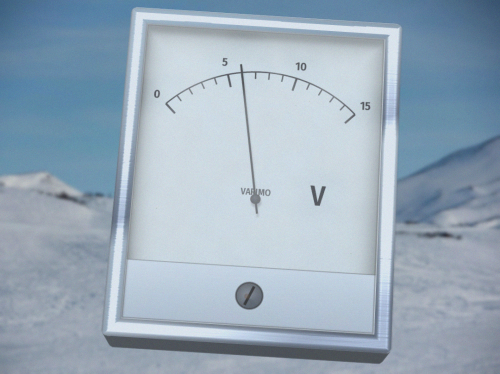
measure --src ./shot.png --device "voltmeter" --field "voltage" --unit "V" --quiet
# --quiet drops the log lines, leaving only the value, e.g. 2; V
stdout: 6; V
